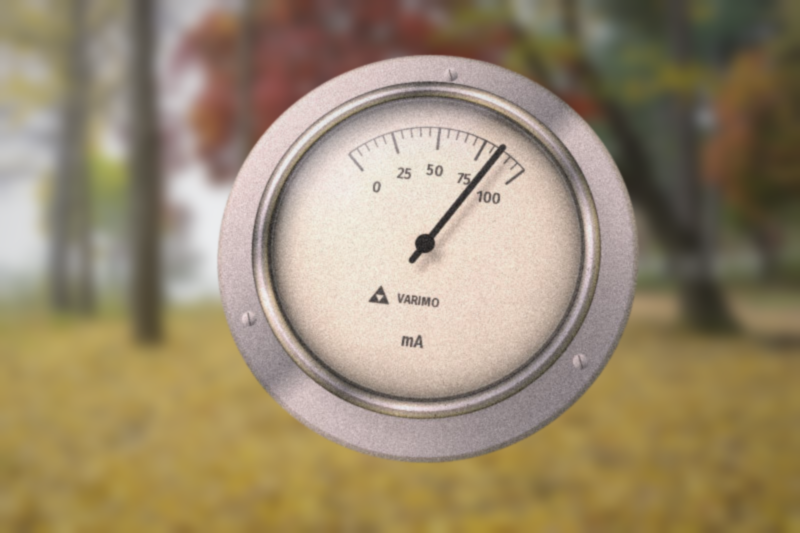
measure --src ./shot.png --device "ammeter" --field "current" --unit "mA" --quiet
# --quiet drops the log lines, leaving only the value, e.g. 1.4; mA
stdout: 85; mA
